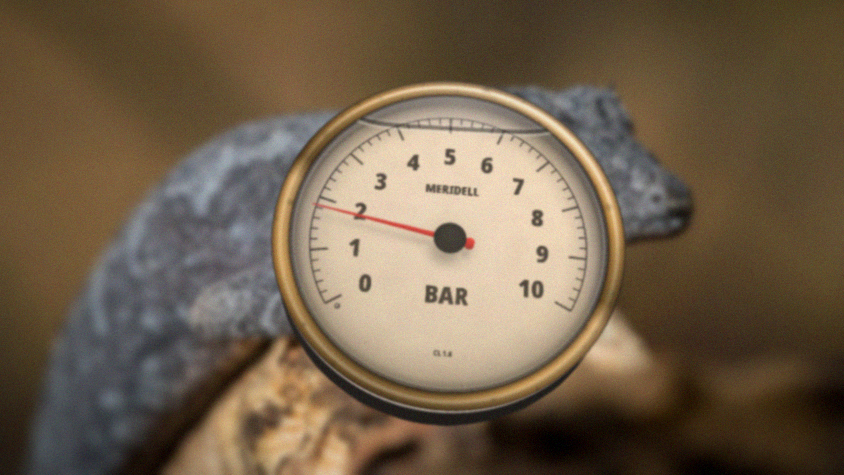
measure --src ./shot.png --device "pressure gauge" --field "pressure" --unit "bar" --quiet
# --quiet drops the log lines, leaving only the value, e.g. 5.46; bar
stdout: 1.8; bar
